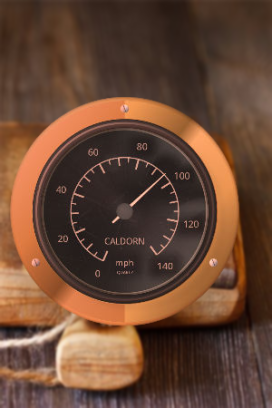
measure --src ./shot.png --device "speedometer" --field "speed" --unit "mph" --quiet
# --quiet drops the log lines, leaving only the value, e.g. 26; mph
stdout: 95; mph
